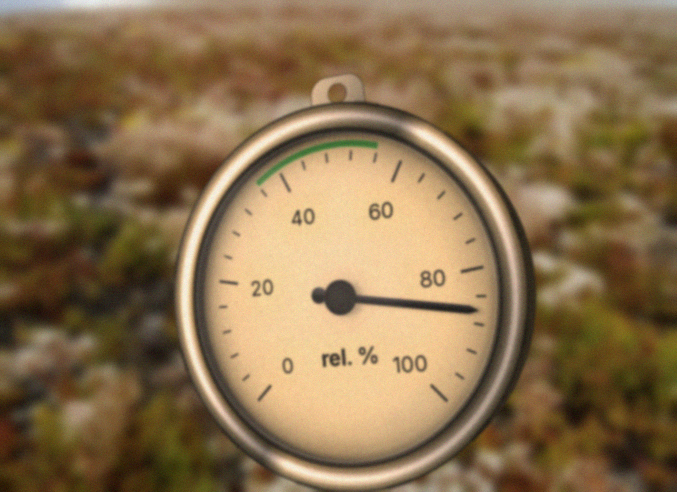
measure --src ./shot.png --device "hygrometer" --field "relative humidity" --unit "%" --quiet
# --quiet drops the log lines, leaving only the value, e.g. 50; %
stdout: 86; %
